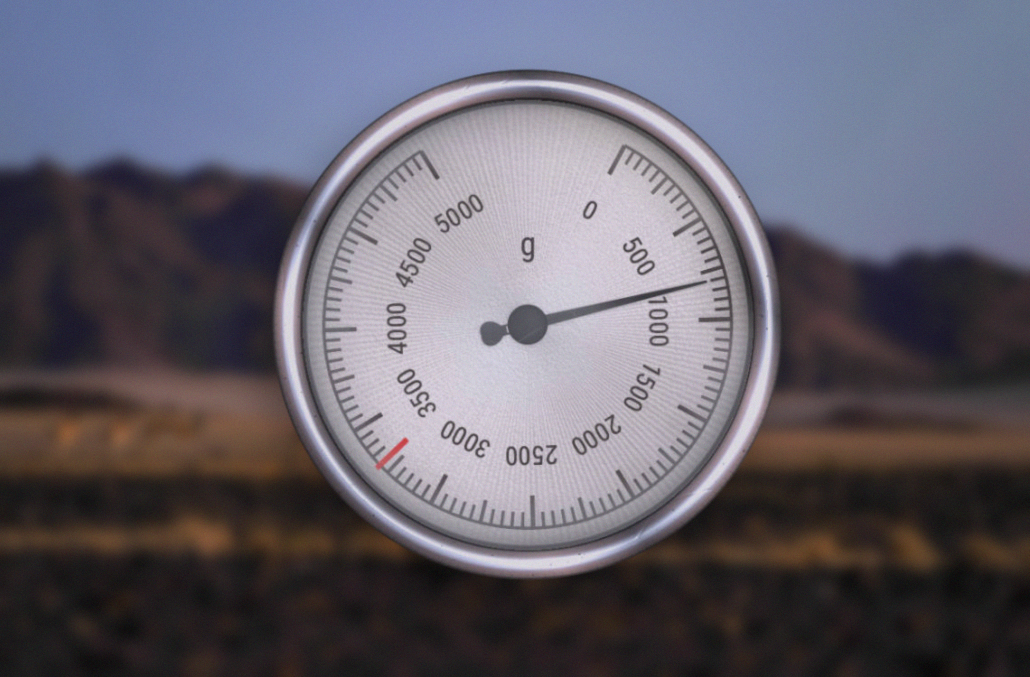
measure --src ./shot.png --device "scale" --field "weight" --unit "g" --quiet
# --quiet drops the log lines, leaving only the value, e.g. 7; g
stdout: 800; g
